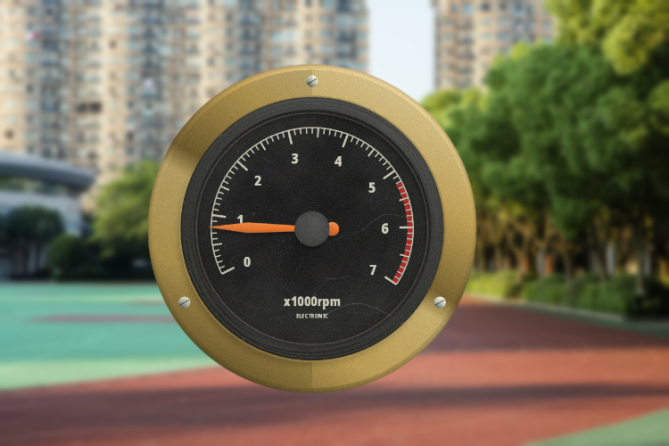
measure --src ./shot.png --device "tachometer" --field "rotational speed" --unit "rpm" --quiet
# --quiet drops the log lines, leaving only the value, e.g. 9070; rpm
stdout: 800; rpm
